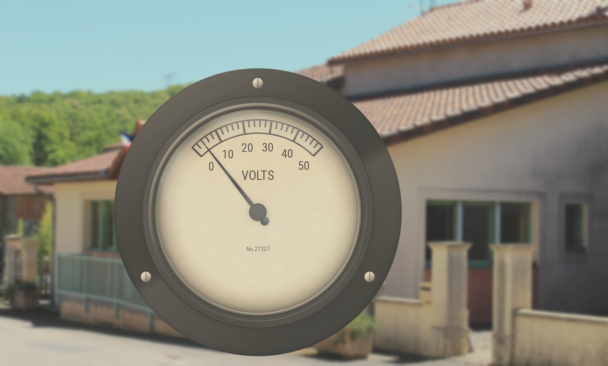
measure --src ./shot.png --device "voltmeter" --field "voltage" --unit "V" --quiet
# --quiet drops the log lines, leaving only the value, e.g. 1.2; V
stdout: 4; V
